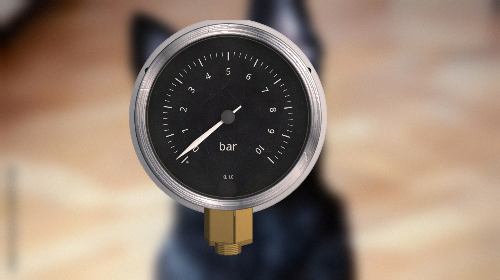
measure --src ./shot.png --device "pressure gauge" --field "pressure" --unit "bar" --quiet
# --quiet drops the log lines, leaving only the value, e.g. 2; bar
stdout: 0.2; bar
